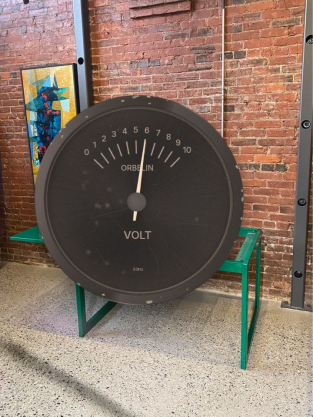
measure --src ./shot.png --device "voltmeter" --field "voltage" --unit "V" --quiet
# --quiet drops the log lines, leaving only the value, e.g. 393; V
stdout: 6; V
